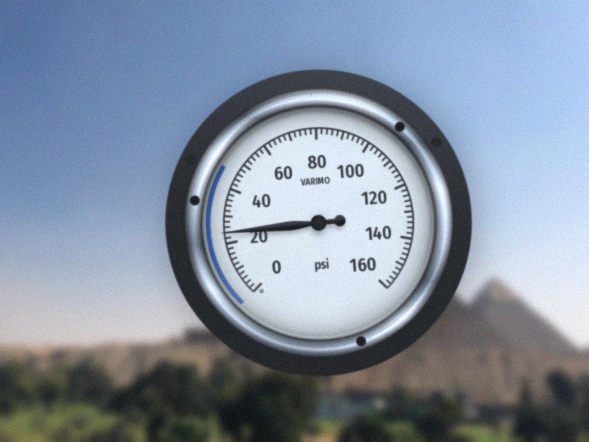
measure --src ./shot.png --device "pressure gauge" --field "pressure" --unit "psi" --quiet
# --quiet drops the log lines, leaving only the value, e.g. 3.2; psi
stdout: 24; psi
